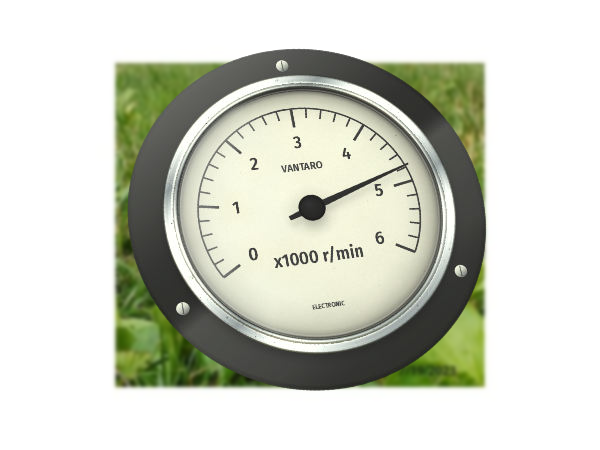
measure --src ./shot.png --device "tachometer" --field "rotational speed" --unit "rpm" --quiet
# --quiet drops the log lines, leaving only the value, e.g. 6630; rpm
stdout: 4800; rpm
